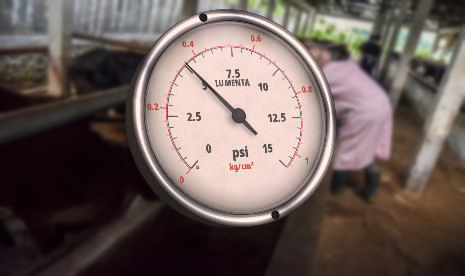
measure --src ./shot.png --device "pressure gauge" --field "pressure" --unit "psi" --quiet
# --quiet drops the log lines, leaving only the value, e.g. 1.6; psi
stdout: 5; psi
